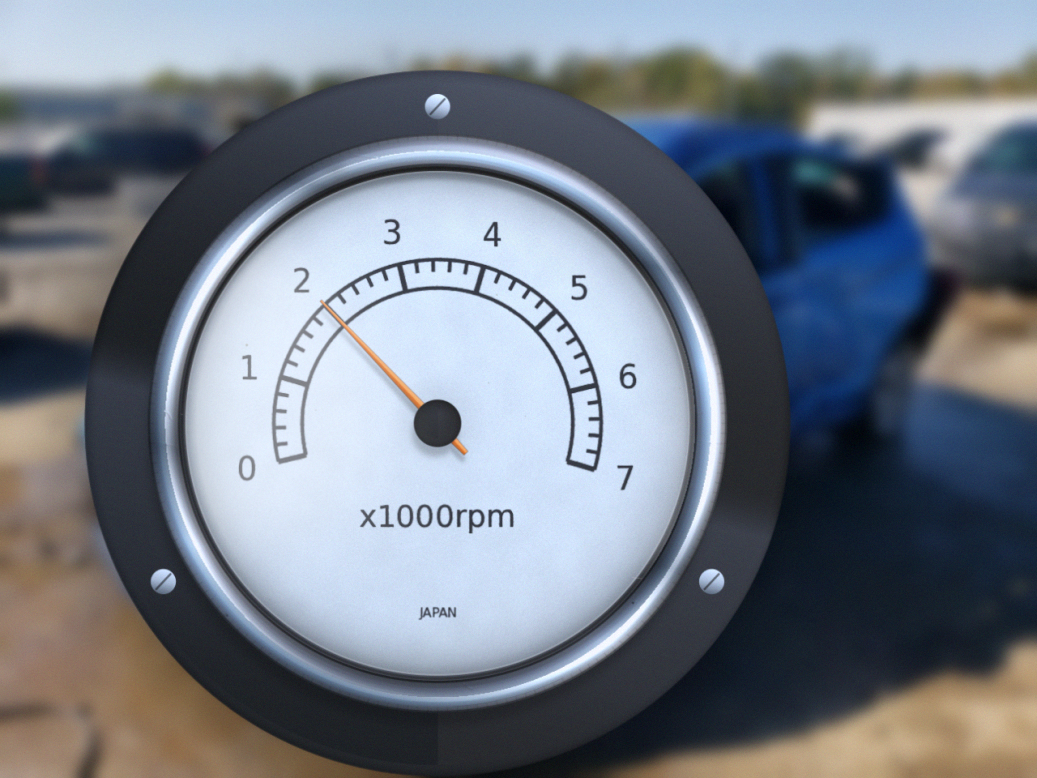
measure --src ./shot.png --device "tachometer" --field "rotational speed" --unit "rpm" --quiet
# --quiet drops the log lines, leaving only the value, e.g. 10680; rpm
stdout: 2000; rpm
